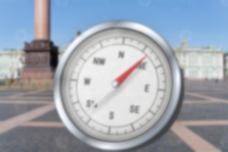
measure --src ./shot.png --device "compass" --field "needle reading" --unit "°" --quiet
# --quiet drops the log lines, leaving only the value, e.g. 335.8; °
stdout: 40; °
